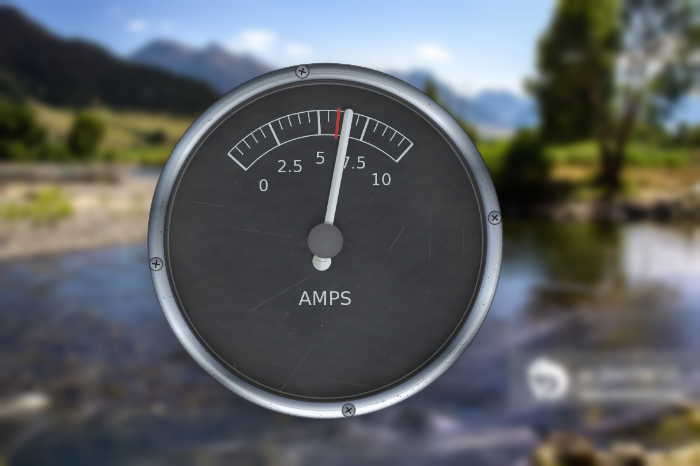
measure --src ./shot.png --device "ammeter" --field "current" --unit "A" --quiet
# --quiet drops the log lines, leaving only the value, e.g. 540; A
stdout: 6.5; A
